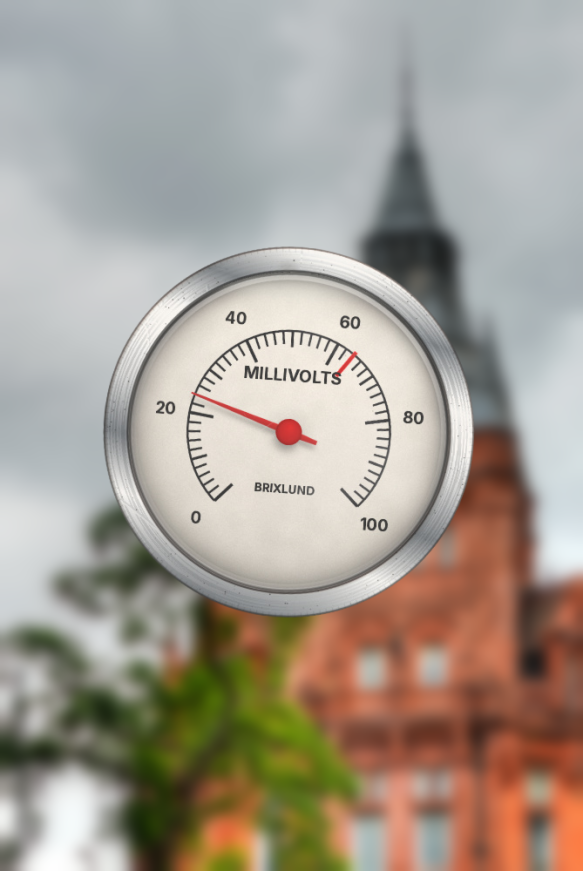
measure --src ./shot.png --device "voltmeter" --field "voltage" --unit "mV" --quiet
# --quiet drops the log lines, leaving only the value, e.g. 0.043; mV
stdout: 24; mV
